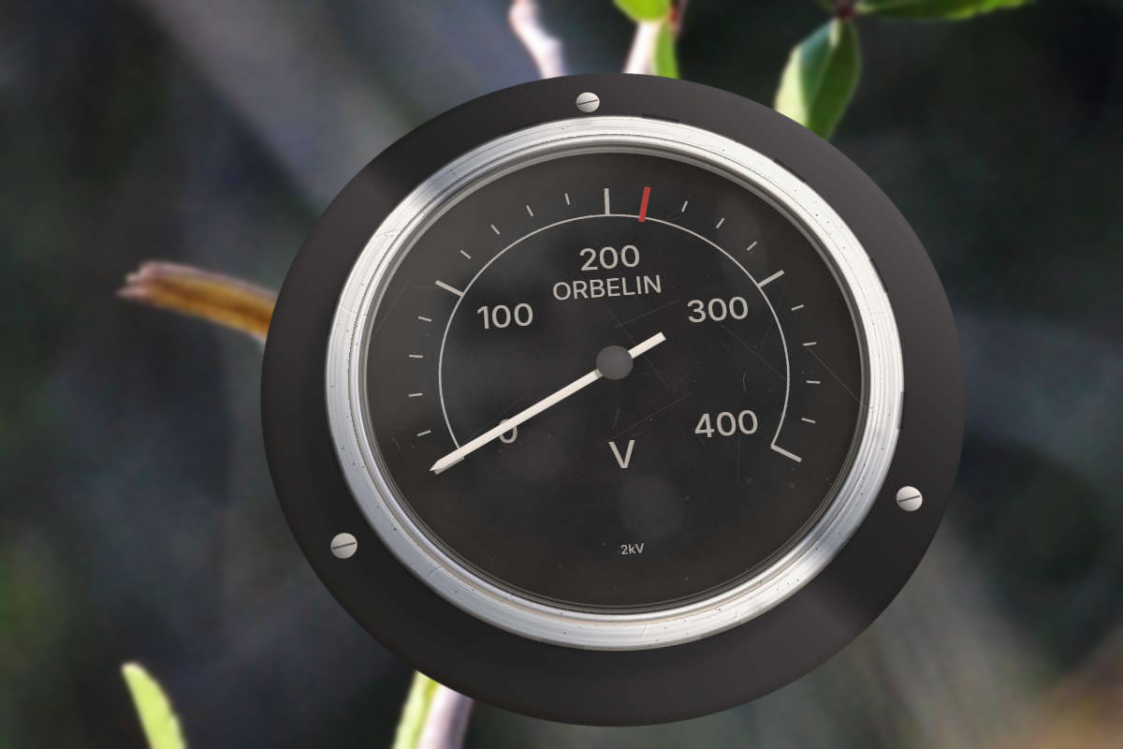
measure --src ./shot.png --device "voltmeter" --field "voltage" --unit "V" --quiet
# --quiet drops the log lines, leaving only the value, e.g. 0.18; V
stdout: 0; V
